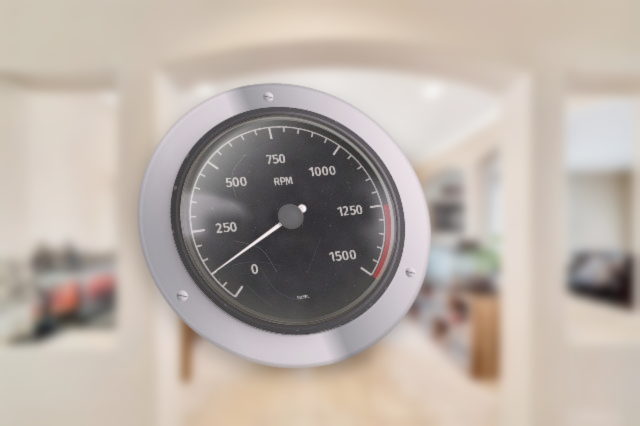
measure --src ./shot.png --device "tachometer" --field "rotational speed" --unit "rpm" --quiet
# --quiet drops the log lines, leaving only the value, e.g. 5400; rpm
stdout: 100; rpm
